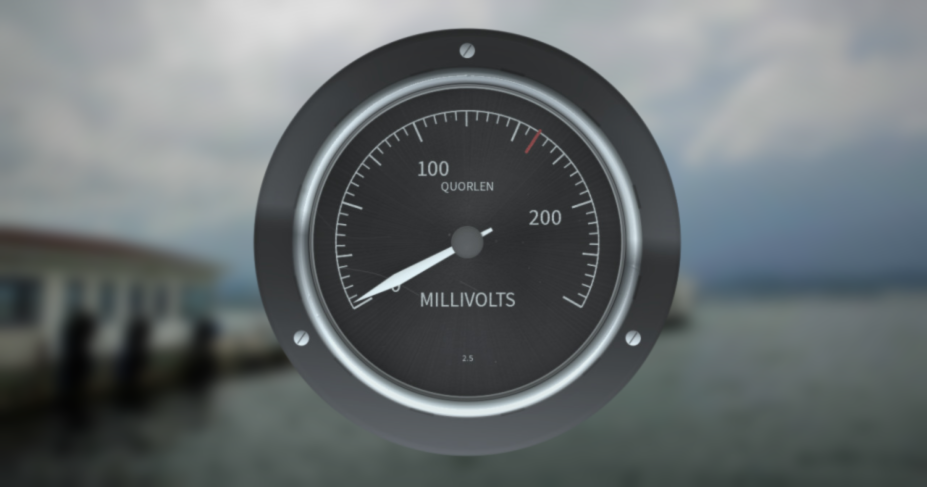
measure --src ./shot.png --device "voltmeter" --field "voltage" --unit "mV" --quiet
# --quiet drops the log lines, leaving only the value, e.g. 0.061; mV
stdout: 2.5; mV
